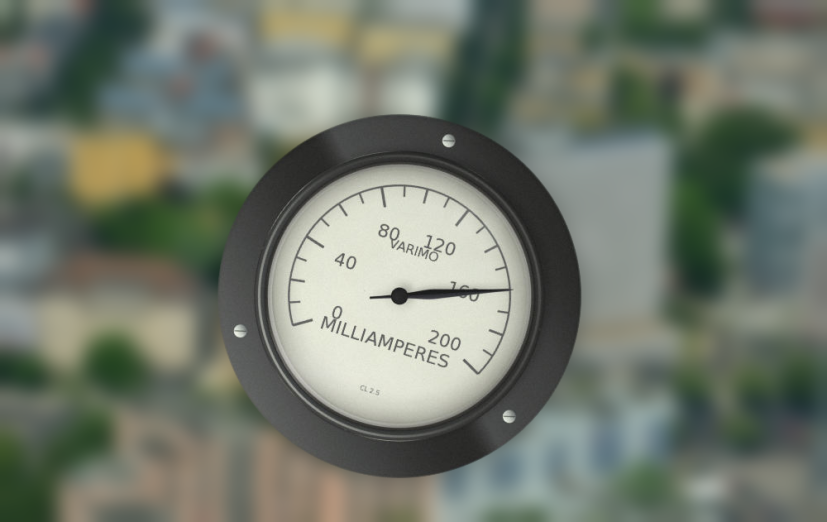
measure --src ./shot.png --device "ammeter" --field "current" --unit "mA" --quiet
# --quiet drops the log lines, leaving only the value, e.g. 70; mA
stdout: 160; mA
